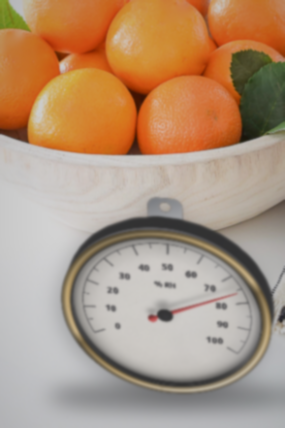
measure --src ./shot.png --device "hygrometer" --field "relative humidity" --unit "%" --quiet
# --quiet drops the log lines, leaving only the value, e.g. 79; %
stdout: 75; %
